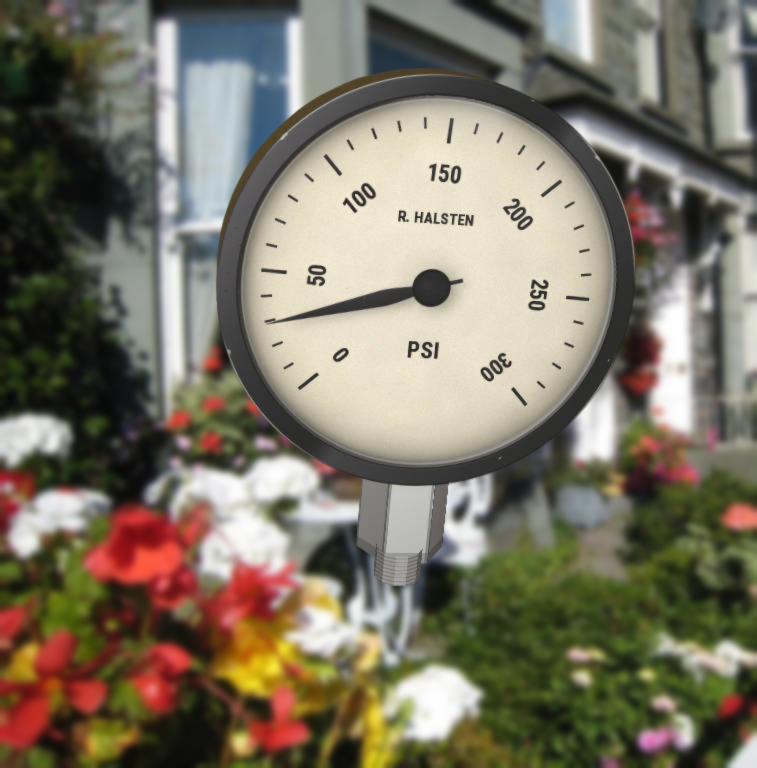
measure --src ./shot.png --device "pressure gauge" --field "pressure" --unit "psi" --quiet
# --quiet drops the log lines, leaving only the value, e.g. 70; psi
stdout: 30; psi
